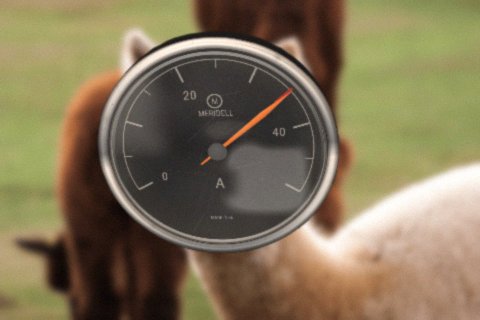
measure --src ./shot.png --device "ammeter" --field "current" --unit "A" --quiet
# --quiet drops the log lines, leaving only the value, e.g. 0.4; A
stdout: 35; A
